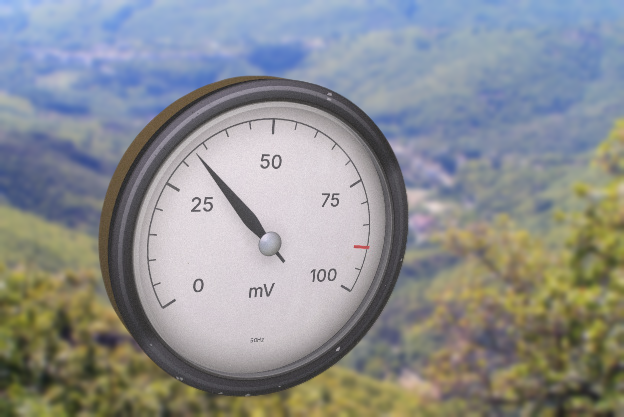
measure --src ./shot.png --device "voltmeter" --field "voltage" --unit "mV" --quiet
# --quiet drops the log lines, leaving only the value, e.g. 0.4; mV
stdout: 32.5; mV
